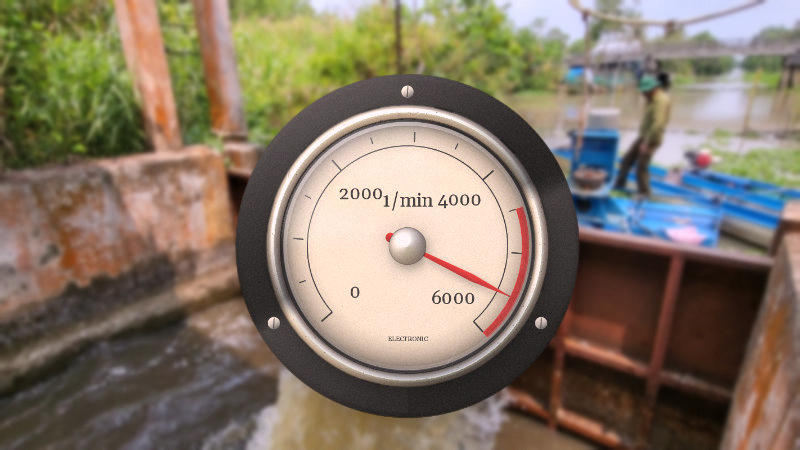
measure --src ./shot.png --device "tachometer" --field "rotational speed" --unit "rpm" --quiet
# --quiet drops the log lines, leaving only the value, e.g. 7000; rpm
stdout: 5500; rpm
